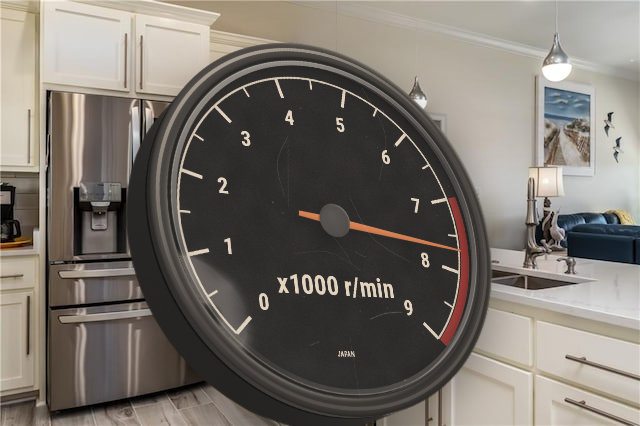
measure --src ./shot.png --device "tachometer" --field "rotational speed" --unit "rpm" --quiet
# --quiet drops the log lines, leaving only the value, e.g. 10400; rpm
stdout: 7750; rpm
